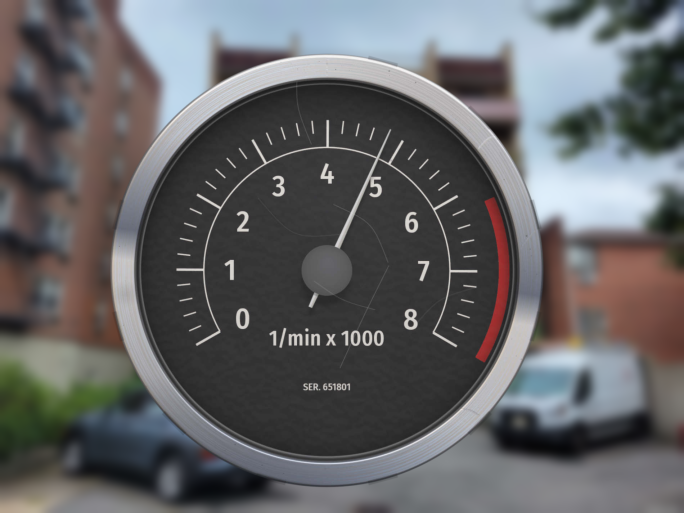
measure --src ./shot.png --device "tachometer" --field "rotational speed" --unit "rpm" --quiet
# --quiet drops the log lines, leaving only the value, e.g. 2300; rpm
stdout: 4800; rpm
